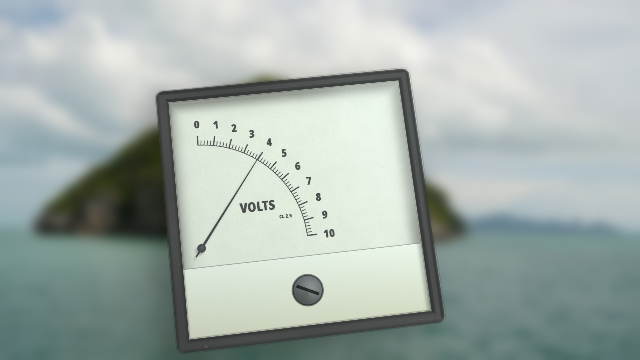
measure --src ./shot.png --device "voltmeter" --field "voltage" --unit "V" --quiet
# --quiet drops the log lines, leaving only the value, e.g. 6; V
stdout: 4; V
